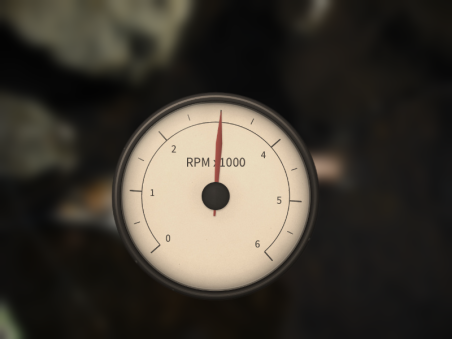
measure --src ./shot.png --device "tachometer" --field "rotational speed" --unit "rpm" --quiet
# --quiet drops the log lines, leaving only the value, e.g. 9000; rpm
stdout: 3000; rpm
